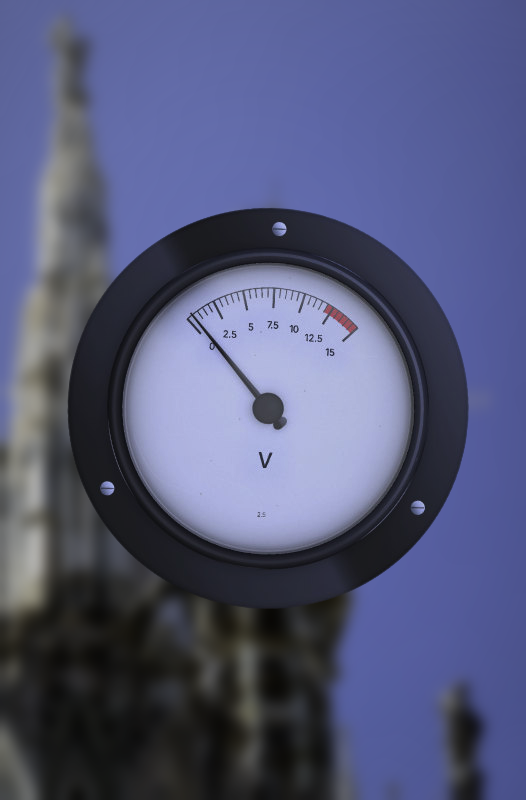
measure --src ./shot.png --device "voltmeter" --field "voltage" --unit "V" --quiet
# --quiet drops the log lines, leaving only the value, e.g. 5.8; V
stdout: 0.5; V
